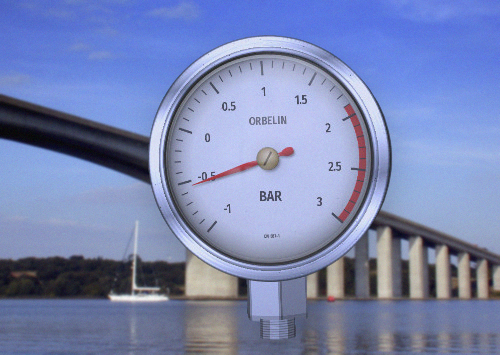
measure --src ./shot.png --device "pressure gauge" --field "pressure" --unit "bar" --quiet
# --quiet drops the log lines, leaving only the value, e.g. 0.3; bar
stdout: -0.55; bar
